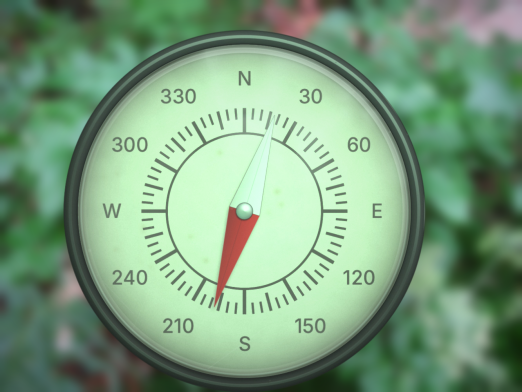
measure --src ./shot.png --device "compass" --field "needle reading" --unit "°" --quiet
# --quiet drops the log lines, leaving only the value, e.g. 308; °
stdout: 197.5; °
